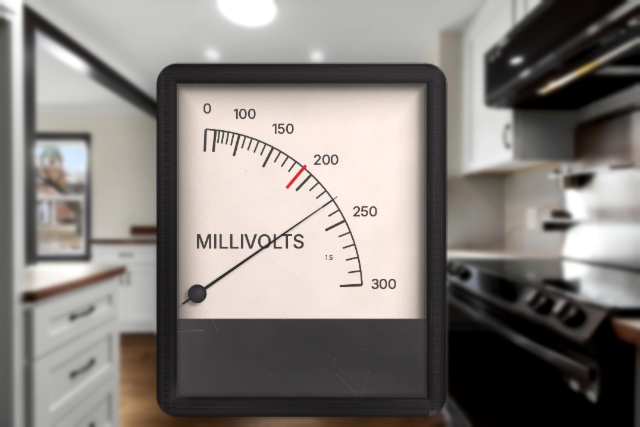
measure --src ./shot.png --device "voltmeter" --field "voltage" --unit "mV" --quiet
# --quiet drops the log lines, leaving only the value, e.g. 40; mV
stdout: 230; mV
